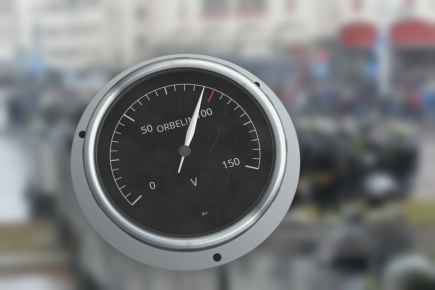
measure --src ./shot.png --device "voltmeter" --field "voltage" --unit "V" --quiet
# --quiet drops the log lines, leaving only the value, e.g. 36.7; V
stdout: 95; V
